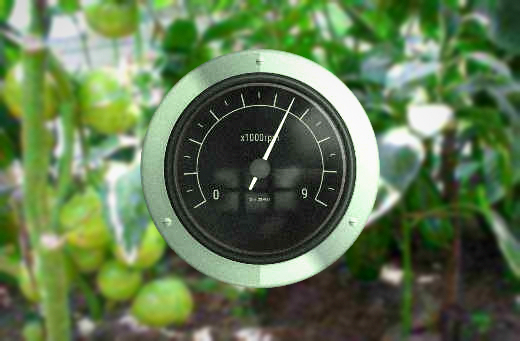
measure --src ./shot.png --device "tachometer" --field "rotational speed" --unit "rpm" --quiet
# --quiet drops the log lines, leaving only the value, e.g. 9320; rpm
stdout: 5500; rpm
